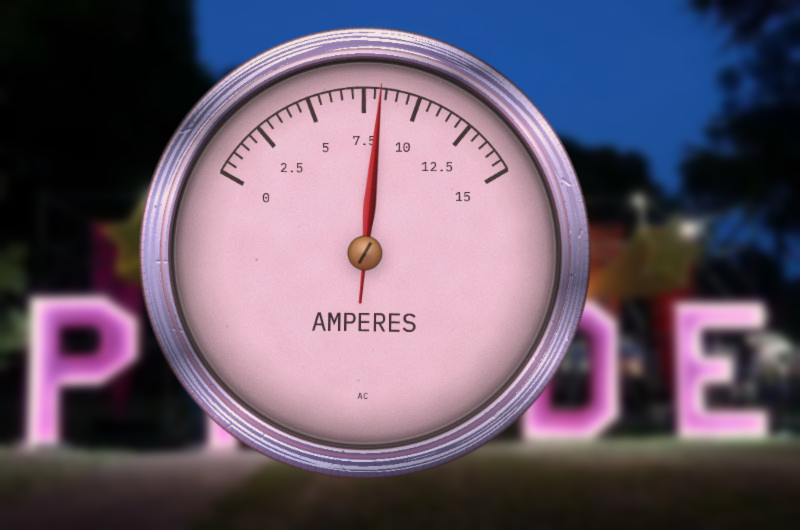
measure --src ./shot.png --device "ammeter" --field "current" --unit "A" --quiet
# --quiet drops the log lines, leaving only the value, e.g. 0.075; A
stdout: 8.25; A
